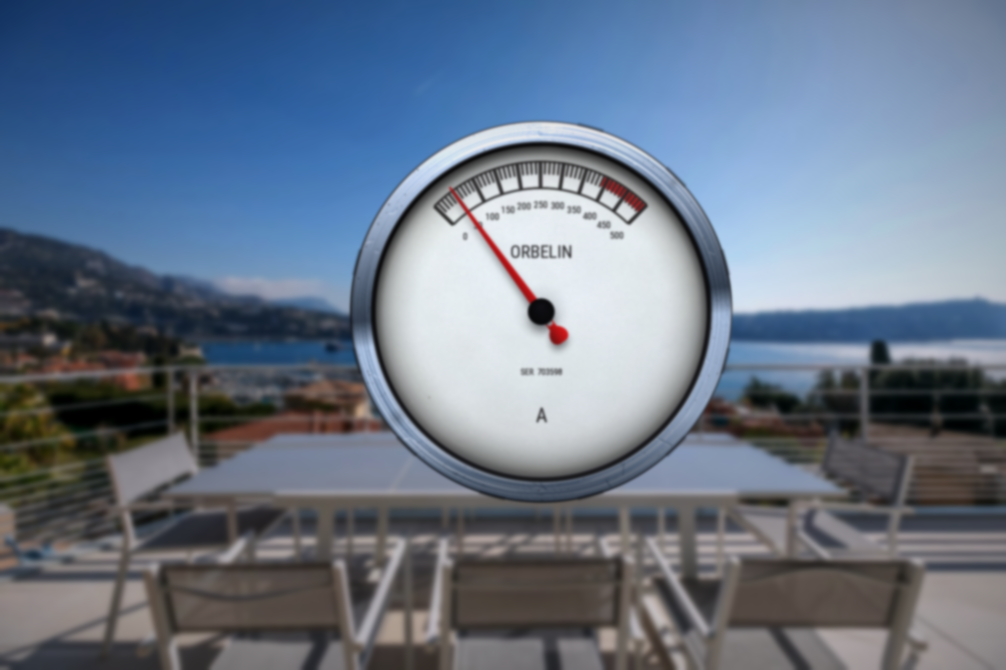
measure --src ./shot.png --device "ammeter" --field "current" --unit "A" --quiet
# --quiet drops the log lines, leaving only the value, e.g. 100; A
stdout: 50; A
